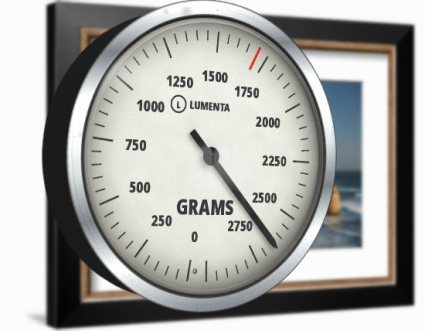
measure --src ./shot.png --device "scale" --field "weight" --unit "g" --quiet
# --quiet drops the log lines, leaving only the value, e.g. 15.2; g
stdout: 2650; g
